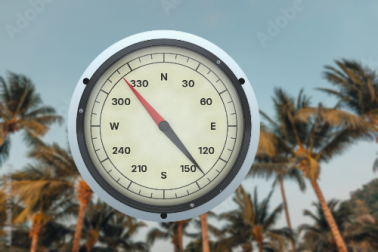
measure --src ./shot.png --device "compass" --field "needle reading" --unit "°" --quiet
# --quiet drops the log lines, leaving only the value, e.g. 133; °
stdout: 320; °
